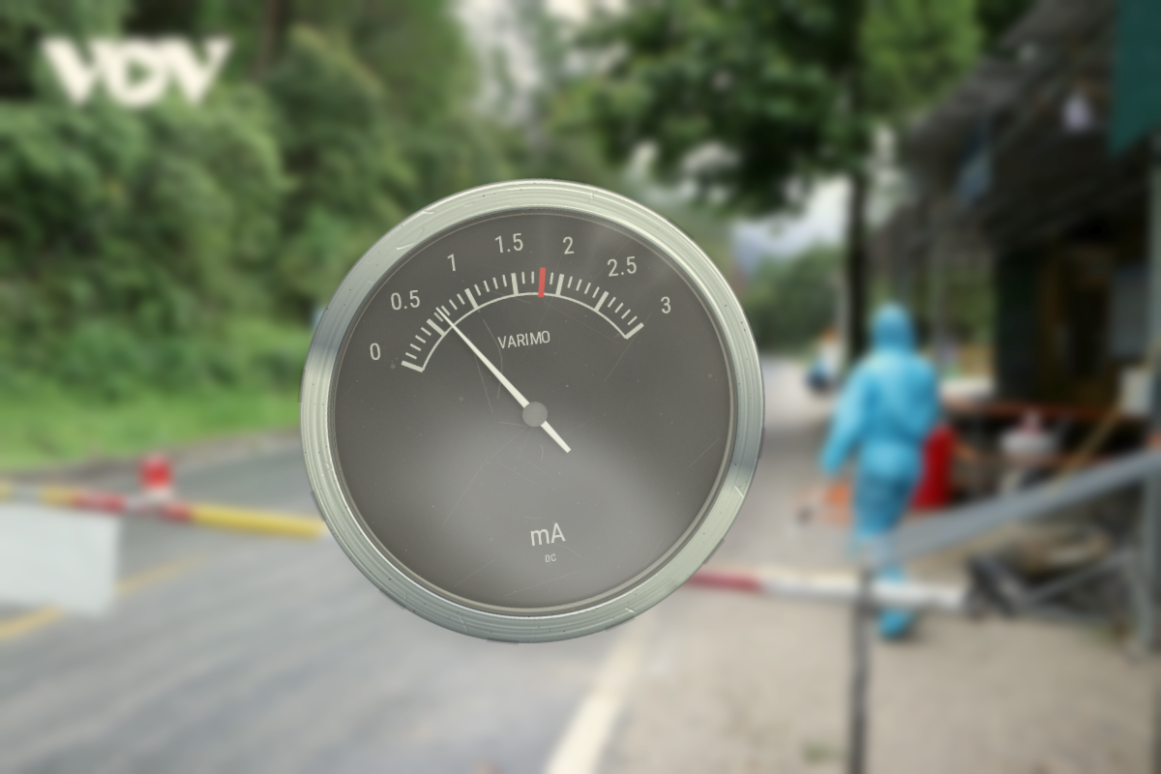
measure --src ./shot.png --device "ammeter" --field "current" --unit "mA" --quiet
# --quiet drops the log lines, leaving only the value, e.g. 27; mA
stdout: 0.65; mA
